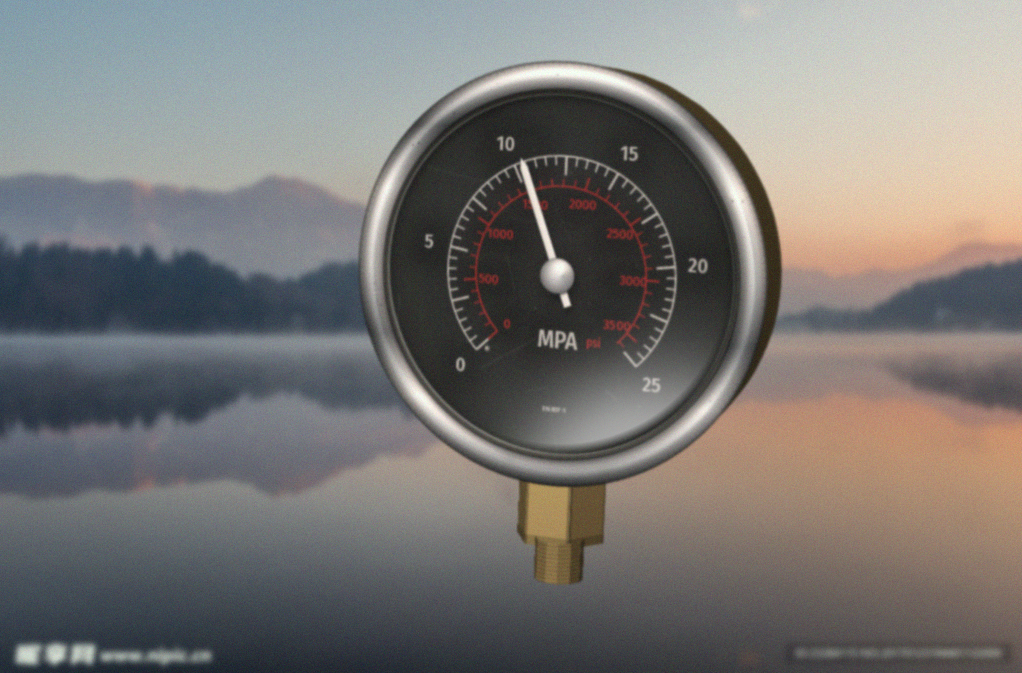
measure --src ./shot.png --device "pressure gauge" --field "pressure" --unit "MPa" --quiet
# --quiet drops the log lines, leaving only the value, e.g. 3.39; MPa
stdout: 10.5; MPa
